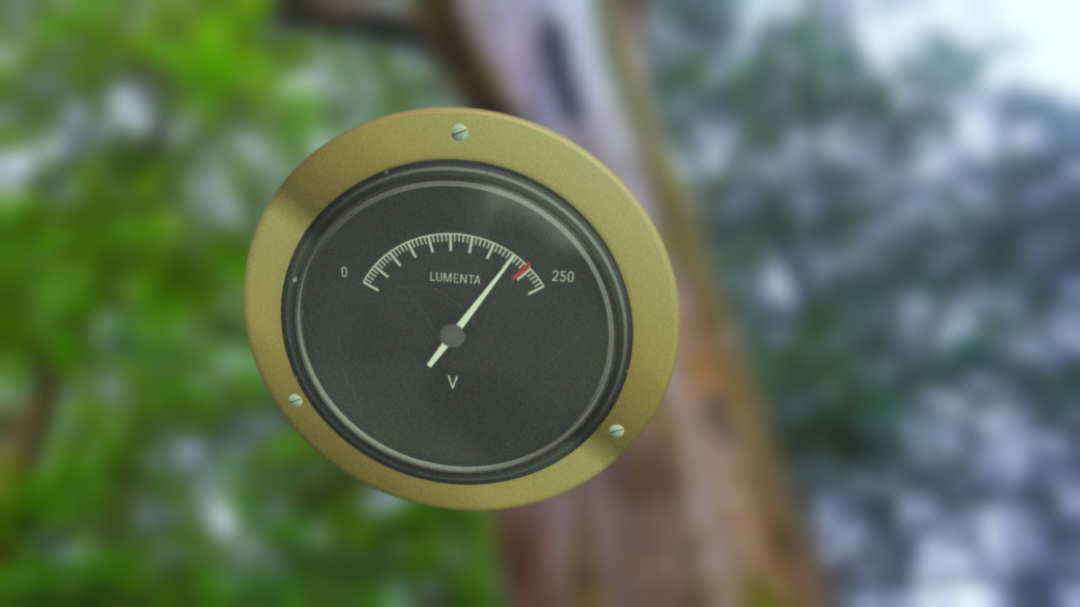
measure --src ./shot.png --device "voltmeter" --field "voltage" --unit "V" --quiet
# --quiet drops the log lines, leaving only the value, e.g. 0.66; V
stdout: 200; V
